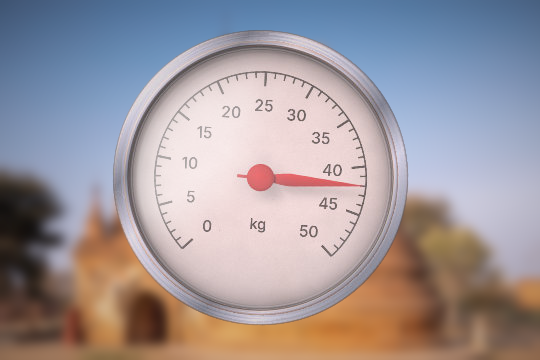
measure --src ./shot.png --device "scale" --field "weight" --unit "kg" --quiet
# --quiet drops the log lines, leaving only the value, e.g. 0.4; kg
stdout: 42; kg
